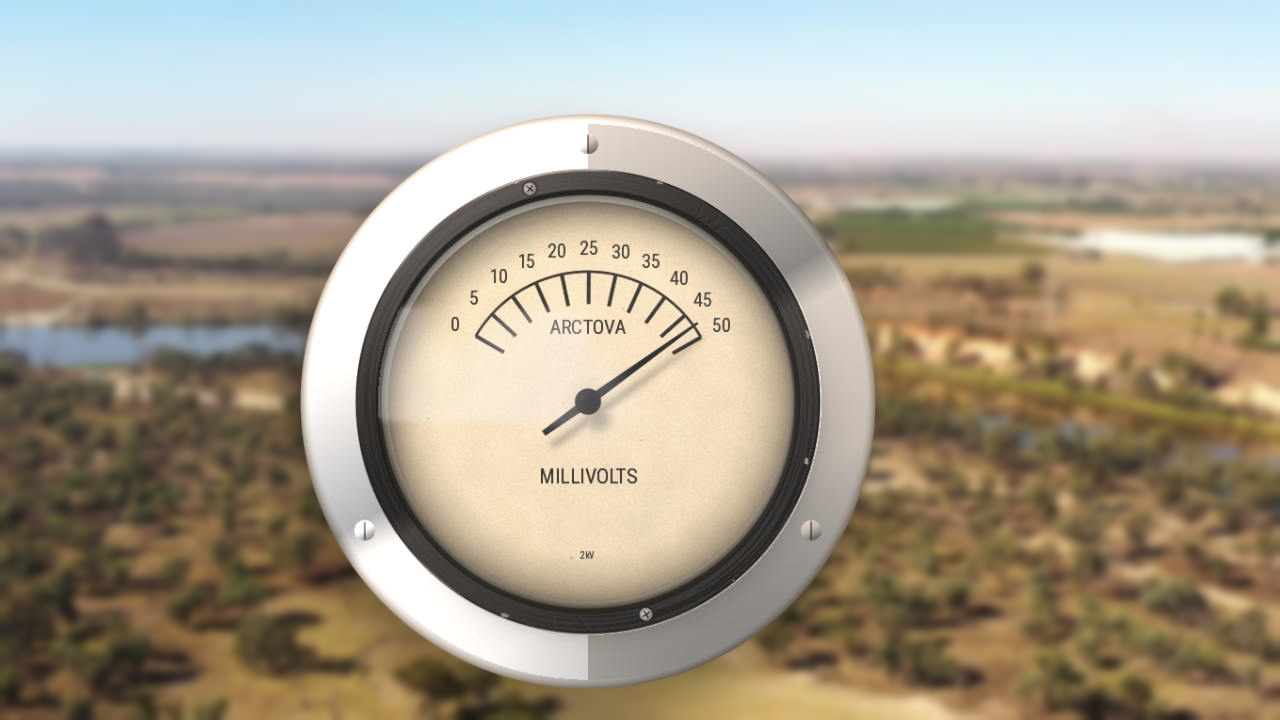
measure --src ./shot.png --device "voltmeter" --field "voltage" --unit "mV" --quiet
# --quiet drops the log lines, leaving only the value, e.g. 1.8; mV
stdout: 47.5; mV
